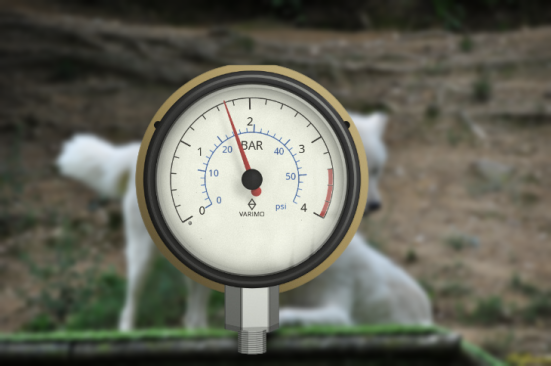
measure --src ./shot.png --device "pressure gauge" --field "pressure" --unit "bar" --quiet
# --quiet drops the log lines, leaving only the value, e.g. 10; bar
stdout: 1.7; bar
